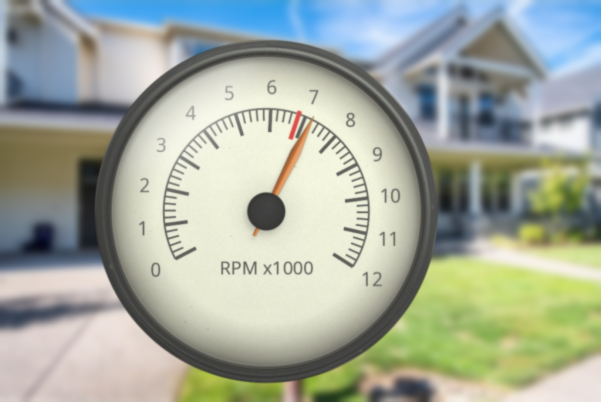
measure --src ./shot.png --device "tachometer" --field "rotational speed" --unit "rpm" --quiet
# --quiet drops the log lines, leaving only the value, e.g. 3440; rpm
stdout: 7200; rpm
